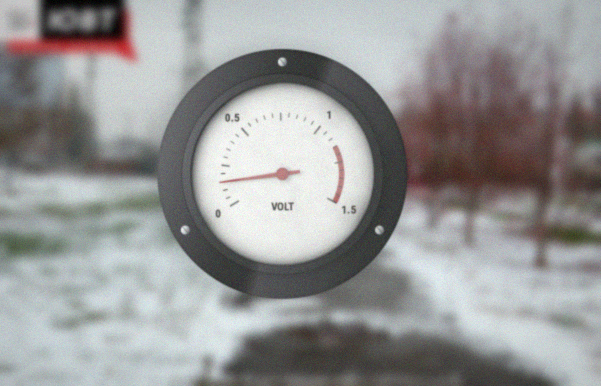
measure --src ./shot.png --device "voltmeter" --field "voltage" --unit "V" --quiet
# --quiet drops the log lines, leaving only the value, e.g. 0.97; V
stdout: 0.15; V
